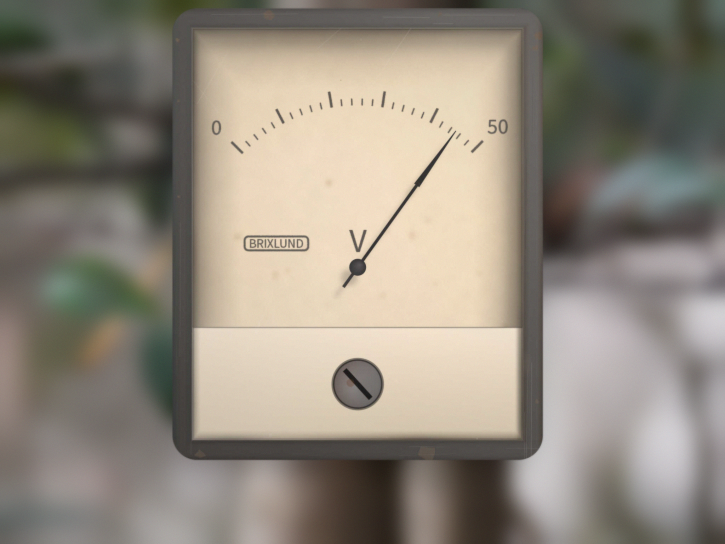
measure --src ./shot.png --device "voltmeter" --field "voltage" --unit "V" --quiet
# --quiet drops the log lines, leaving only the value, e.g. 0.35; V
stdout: 45; V
